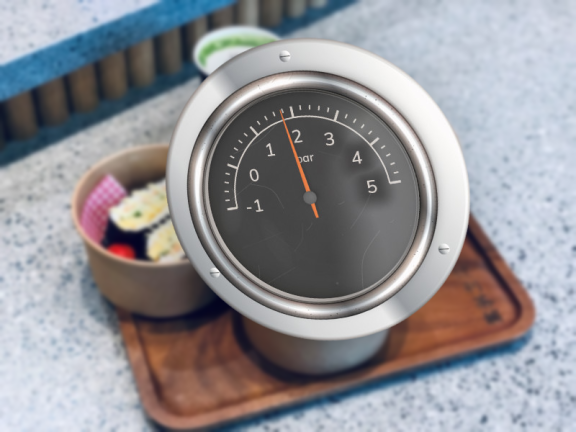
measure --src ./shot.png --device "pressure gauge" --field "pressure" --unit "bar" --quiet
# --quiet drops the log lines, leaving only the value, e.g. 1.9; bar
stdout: 1.8; bar
